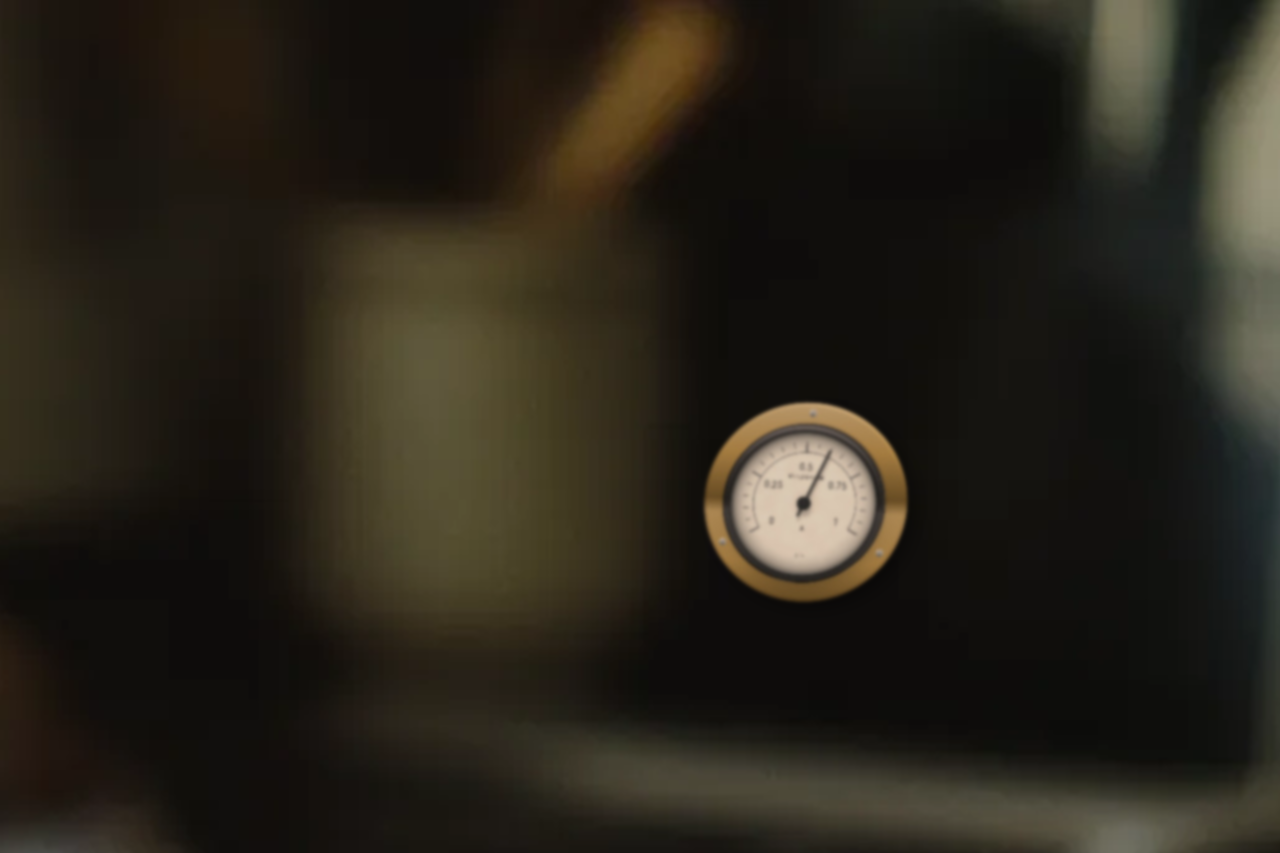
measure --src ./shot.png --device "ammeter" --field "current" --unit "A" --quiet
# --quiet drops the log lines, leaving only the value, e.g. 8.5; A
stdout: 0.6; A
